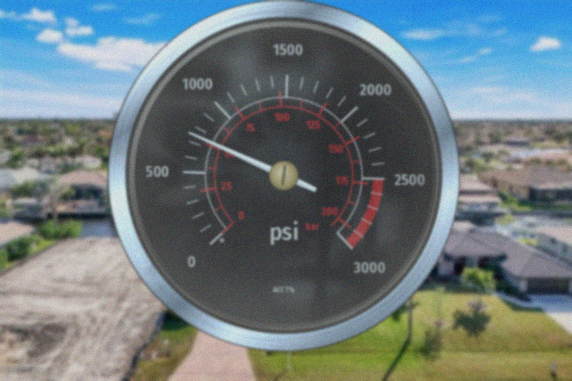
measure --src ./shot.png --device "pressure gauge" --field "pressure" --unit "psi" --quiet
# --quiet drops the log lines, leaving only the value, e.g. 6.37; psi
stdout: 750; psi
